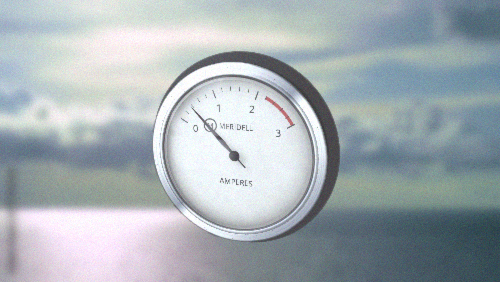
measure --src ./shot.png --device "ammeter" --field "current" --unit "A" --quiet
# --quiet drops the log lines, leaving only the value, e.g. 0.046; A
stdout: 0.4; A
